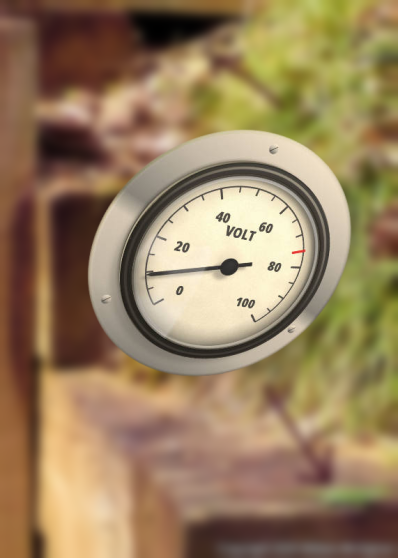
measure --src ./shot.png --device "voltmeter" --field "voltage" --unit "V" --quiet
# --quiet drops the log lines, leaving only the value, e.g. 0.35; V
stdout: 10; V
